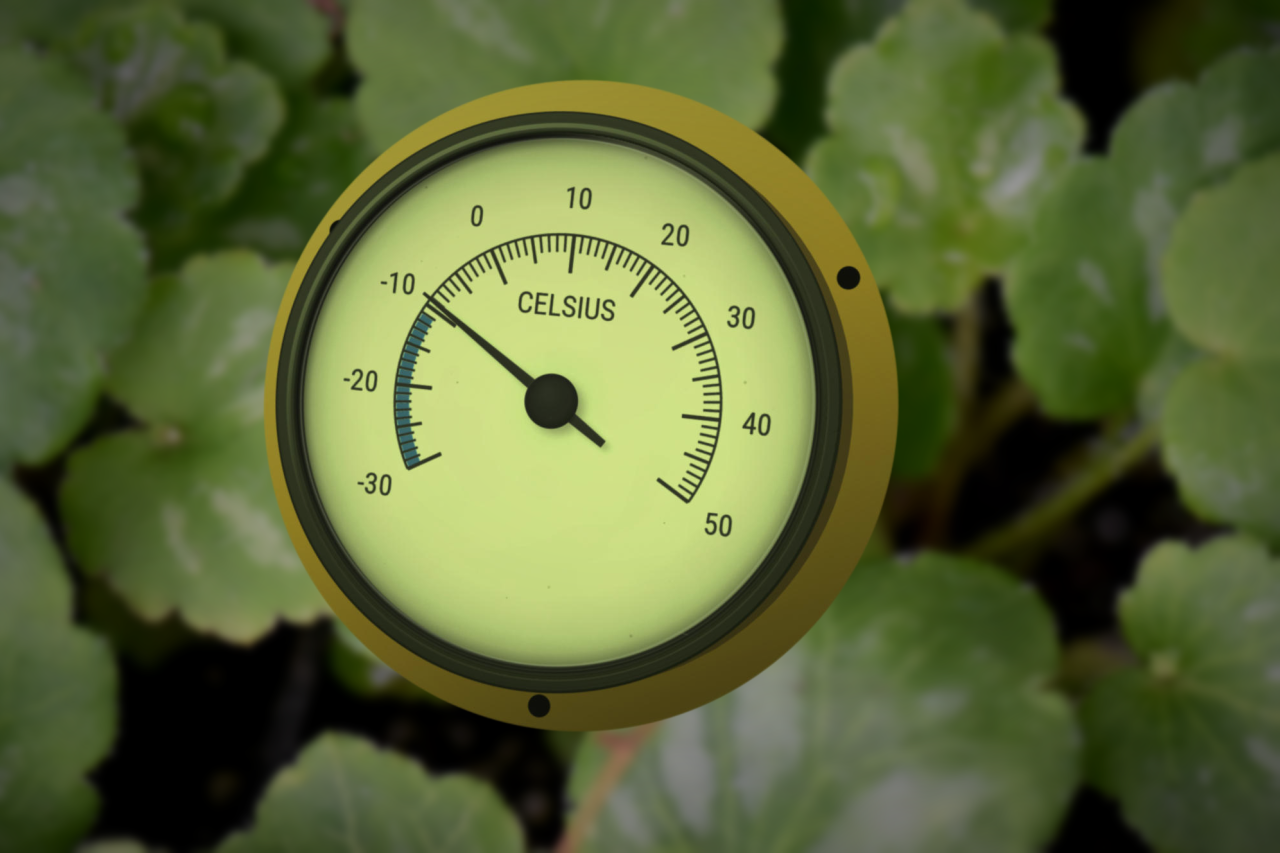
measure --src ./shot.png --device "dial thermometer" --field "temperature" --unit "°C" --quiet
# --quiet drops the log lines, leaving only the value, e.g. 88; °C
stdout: -9; °C
